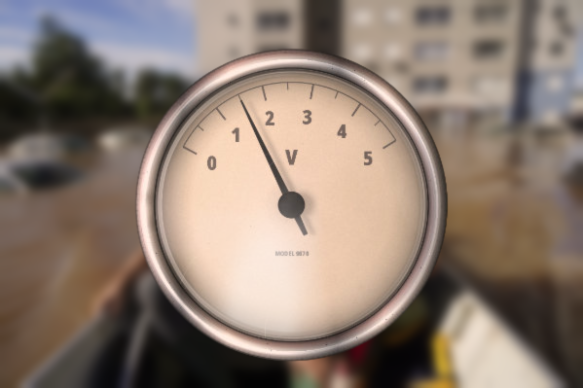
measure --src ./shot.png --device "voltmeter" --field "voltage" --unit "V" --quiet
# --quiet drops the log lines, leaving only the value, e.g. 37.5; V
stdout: 1.5; V
